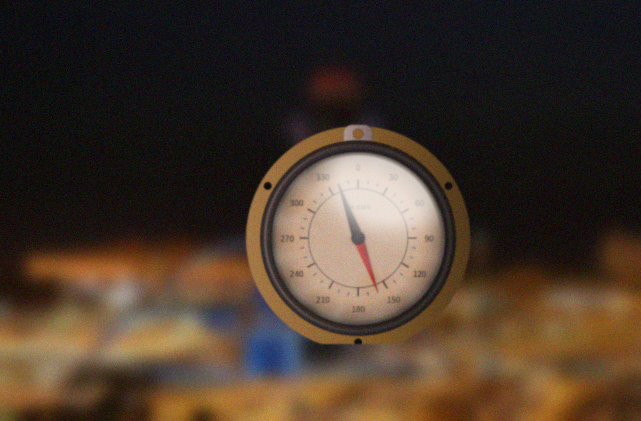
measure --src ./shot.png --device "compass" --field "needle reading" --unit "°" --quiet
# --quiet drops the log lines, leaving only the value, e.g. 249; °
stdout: 160; °
